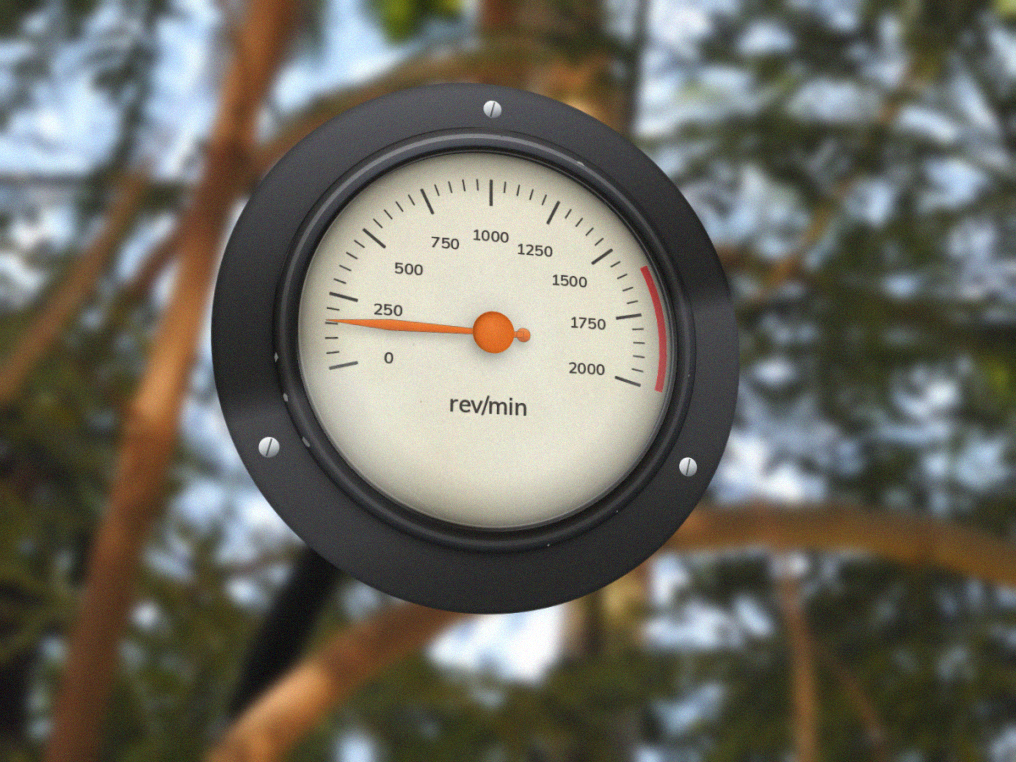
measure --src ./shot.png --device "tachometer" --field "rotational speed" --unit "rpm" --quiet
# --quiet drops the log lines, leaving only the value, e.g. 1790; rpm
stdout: 150; rpm
